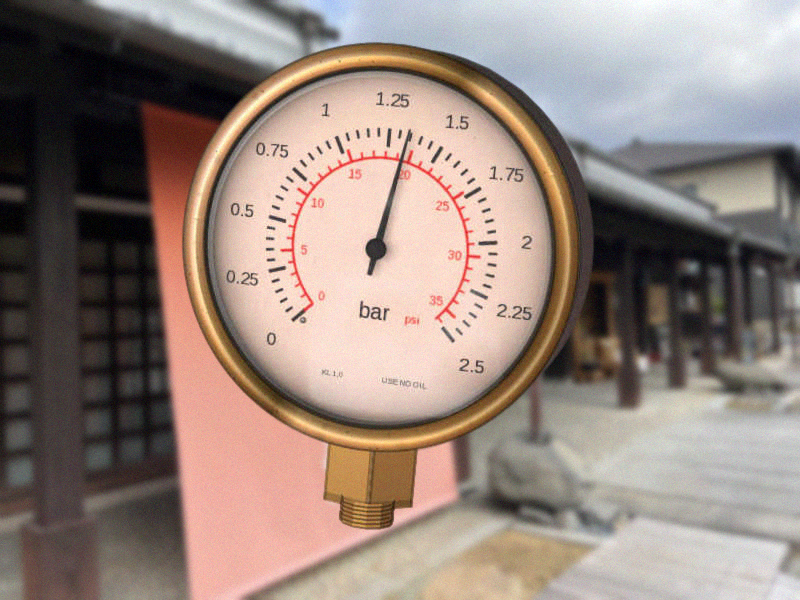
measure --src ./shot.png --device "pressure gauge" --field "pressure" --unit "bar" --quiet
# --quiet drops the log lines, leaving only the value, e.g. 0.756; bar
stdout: 1.35; bar
